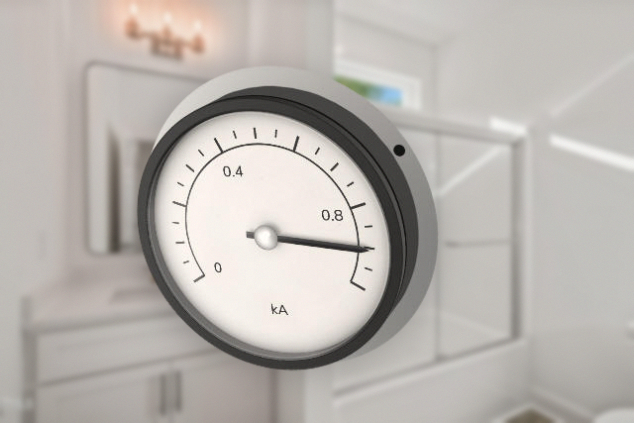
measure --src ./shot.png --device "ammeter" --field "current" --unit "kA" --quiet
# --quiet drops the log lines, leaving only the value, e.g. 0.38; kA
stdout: 0.9; kA
